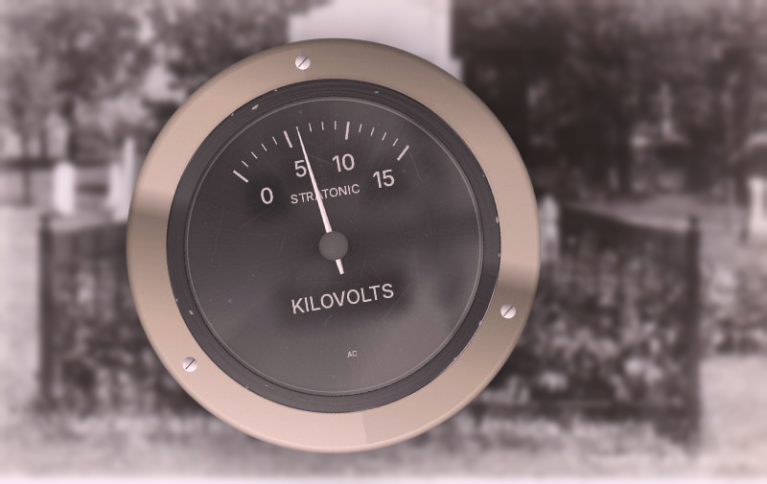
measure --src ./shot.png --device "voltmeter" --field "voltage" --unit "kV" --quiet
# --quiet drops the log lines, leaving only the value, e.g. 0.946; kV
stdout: 6; kV
